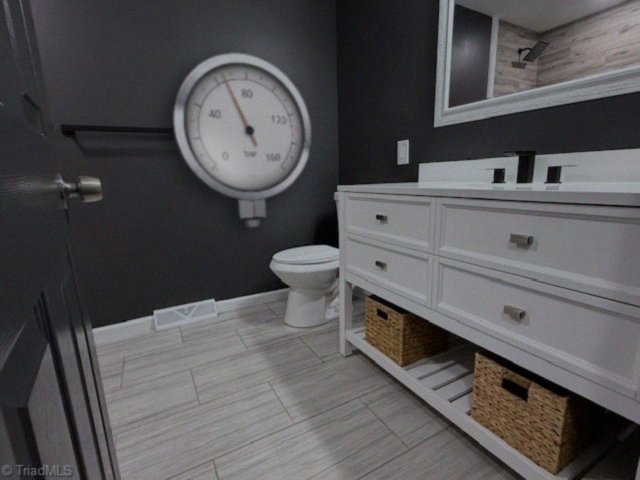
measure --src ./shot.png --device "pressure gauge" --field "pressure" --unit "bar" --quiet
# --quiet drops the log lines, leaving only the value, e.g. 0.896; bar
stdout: 65; bar
